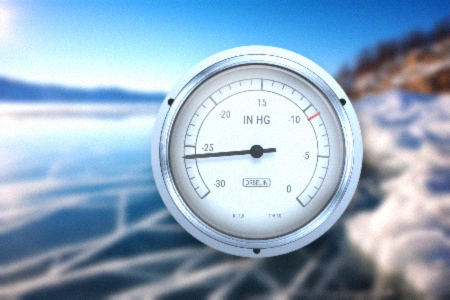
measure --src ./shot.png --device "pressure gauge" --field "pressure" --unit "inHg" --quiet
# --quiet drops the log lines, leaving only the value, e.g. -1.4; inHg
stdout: -26; inHg
